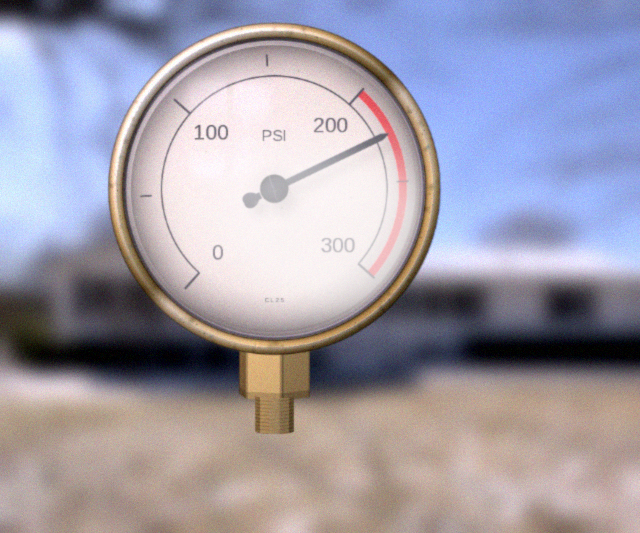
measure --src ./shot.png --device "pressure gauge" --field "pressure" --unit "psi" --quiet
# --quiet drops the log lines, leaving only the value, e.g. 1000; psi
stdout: 225; psi
